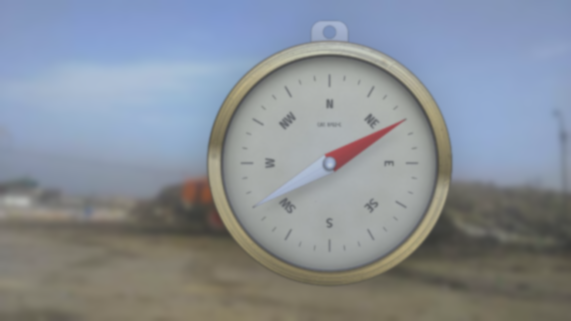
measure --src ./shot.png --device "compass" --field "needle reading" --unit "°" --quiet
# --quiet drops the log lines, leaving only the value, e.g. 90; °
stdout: 60; °
